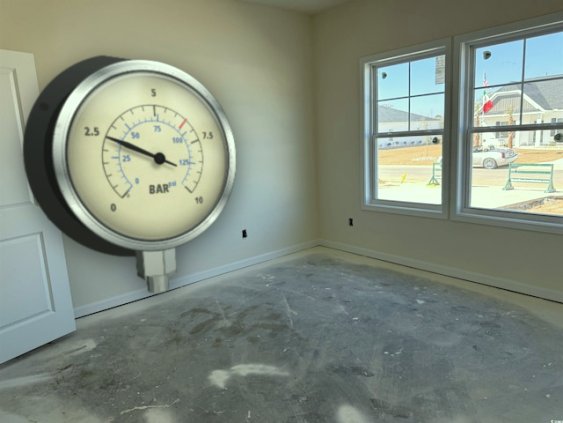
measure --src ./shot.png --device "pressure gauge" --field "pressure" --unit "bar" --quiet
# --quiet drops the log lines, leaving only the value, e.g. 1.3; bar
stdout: 2.5; bar
